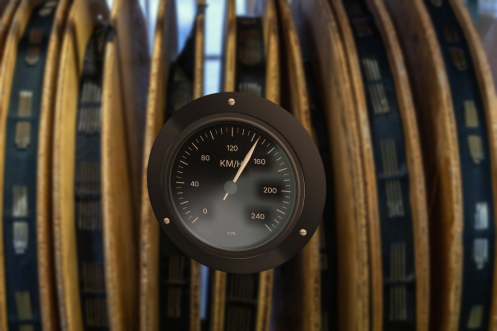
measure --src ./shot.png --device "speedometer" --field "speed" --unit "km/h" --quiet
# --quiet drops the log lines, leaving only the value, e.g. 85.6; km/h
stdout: 145; km/h
